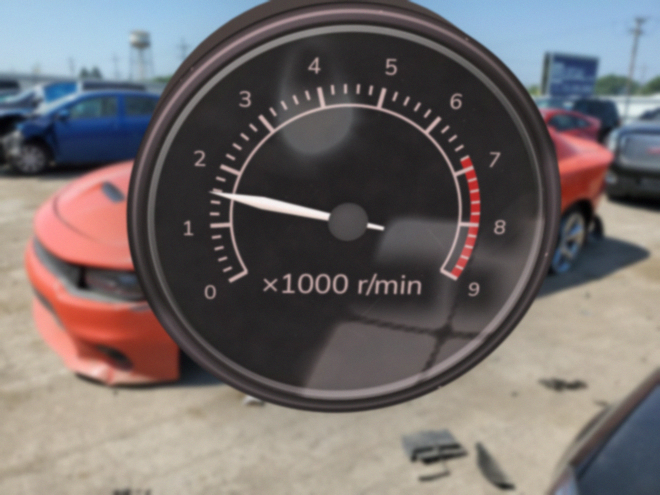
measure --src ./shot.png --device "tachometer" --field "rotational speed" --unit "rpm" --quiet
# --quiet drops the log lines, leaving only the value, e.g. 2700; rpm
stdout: 1600; rpm
